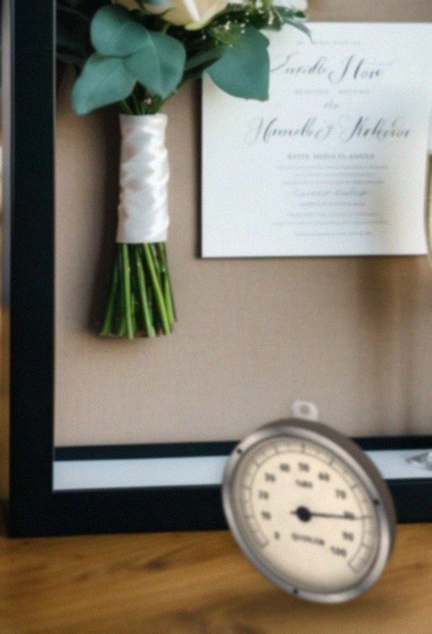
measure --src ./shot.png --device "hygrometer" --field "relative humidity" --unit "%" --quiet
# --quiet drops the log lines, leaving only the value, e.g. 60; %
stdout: 80; %
